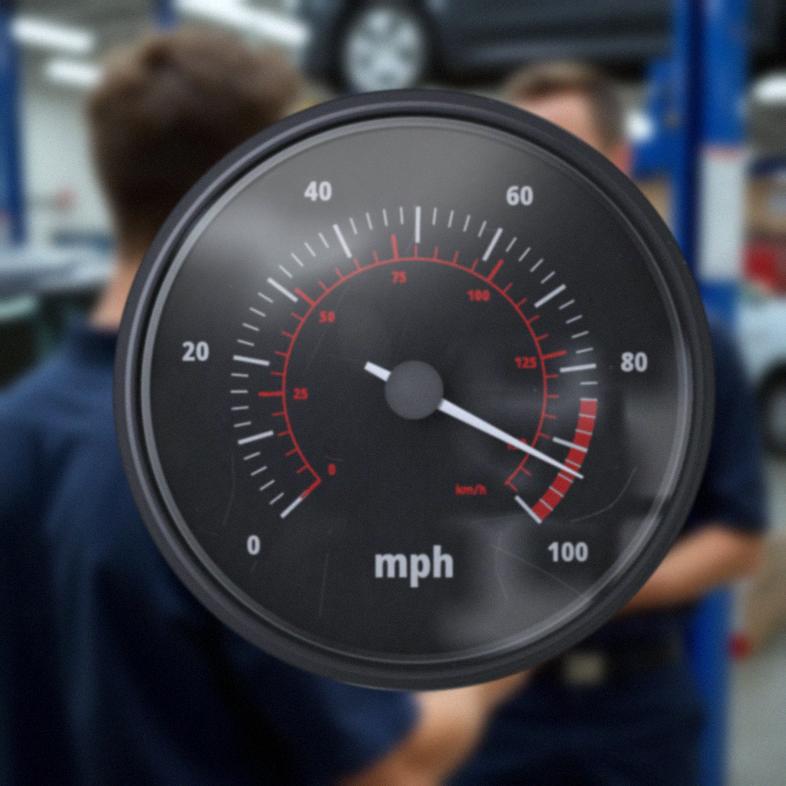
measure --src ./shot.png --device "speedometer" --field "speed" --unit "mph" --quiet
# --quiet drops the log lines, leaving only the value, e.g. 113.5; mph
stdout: 93; mph
